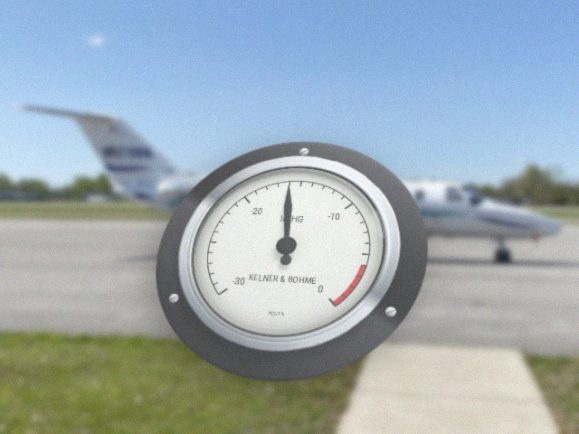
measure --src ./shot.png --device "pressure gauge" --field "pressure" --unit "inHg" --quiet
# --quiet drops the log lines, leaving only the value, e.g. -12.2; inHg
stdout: -16; inHg
